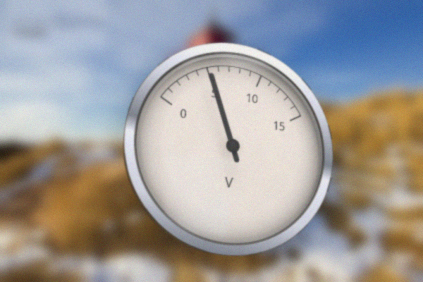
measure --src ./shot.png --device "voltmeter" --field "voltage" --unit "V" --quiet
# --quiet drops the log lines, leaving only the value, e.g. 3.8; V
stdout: 5; V
